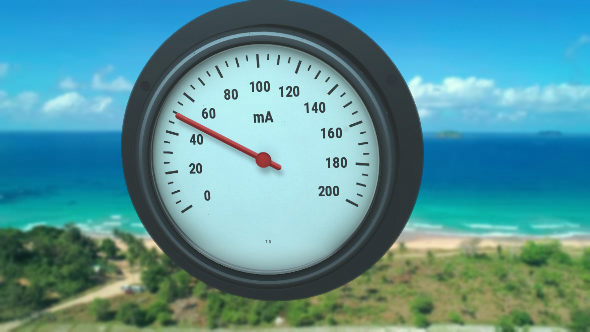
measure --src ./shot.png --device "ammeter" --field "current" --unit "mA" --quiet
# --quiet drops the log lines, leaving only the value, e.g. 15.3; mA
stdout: 50; mA
